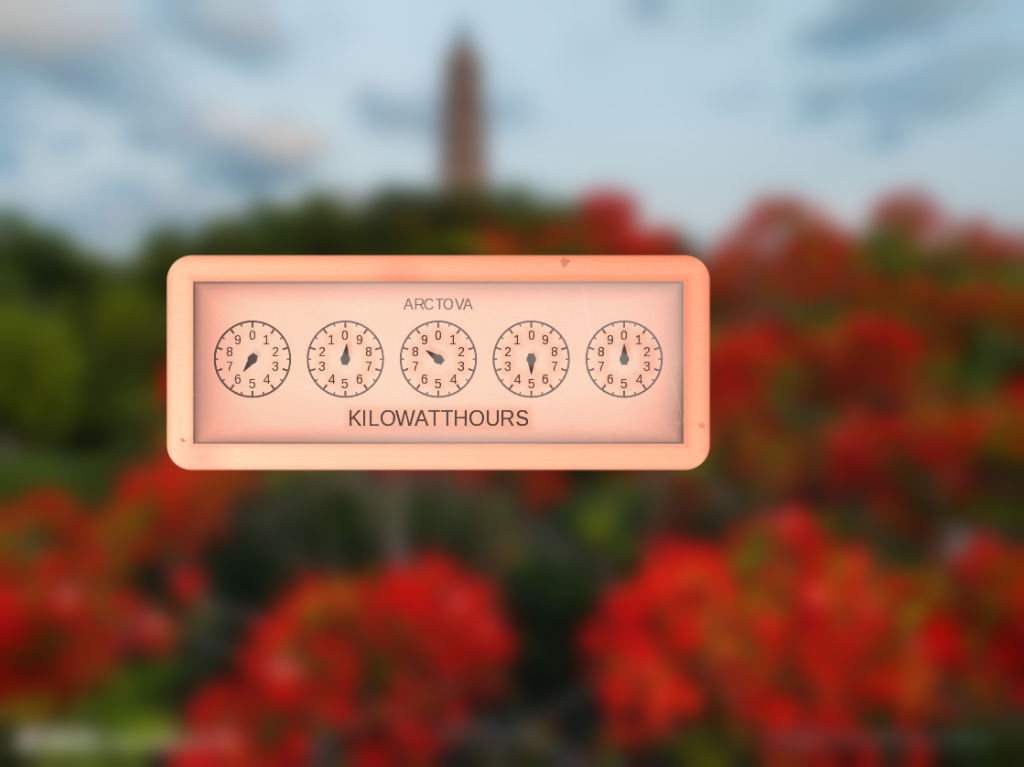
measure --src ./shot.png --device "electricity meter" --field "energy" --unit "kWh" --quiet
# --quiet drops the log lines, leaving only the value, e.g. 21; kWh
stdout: 59850; kWh
